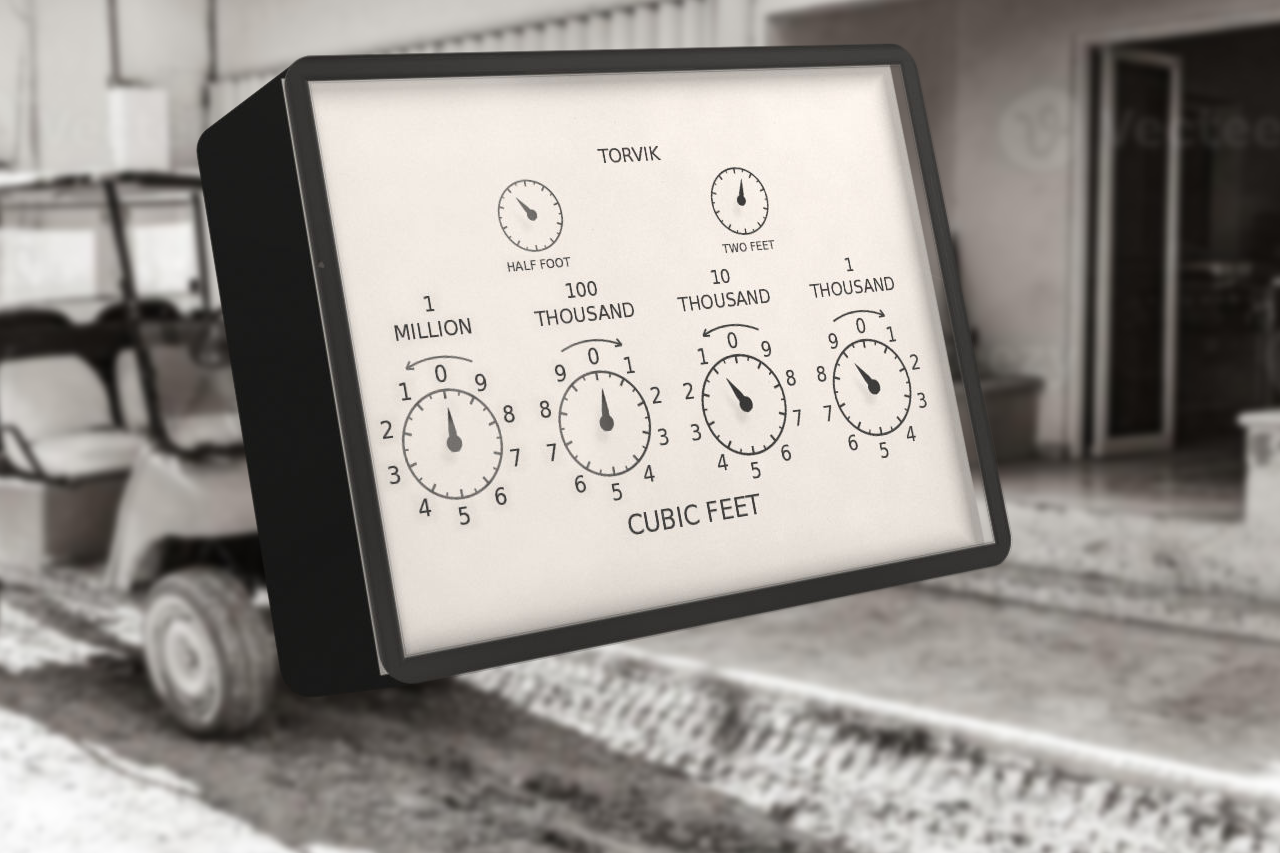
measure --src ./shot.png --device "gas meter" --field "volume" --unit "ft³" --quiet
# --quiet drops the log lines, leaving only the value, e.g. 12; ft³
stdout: 900; ft³
